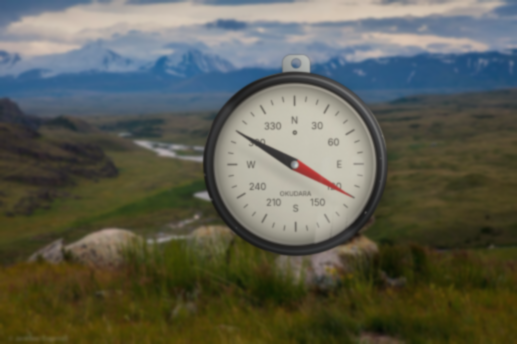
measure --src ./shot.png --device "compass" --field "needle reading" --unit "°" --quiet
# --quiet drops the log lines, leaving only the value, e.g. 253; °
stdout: 120; °
